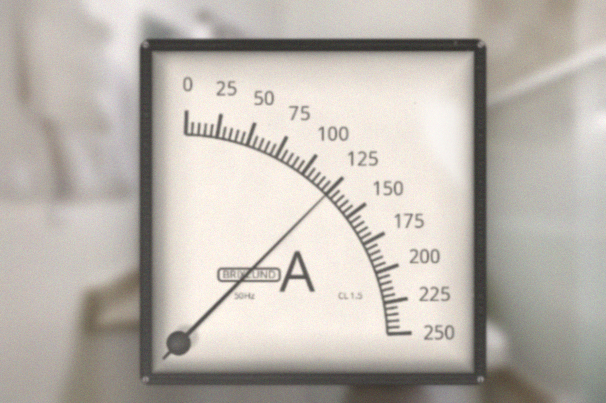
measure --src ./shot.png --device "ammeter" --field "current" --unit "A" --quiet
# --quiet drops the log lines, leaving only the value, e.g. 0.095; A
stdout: 125; A
